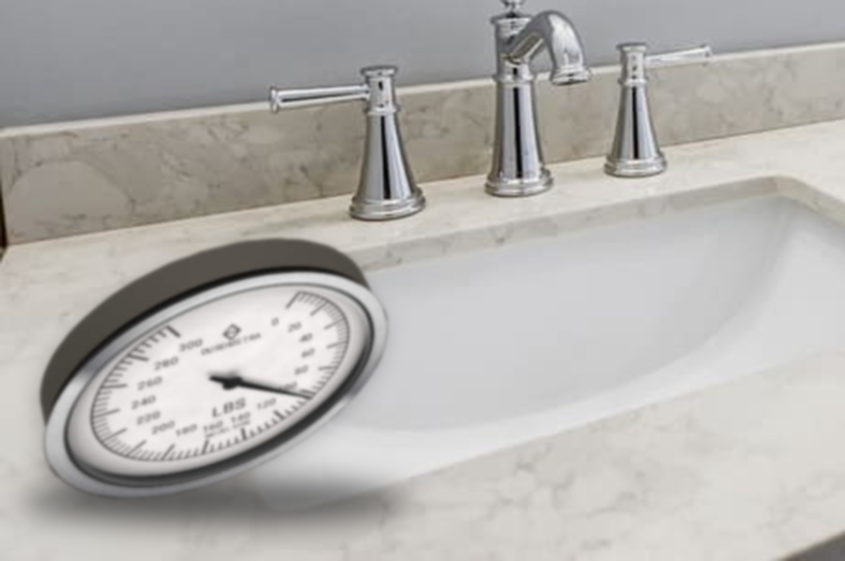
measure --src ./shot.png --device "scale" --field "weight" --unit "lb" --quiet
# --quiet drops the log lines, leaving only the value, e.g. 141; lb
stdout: 100; lb
